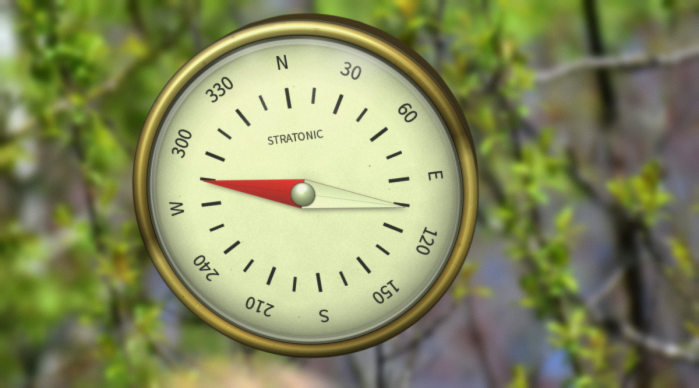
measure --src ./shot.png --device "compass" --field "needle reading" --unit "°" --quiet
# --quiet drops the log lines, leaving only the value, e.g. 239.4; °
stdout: 285; °
